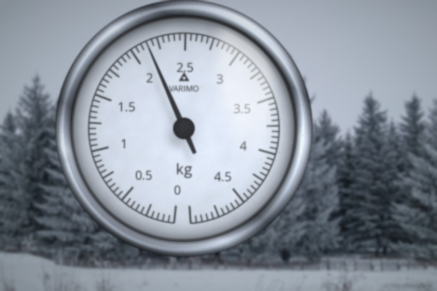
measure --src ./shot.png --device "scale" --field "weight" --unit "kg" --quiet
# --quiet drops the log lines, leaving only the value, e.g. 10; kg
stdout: 2.15; kg
